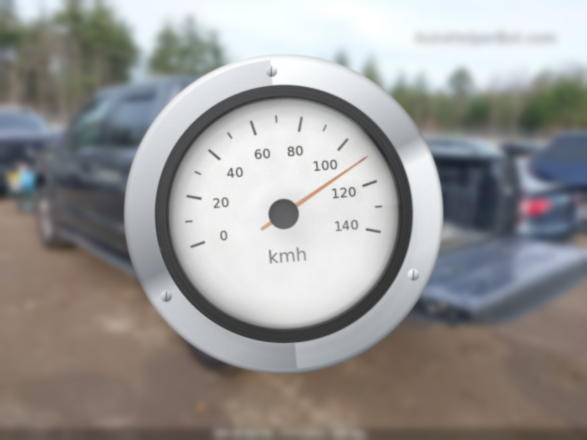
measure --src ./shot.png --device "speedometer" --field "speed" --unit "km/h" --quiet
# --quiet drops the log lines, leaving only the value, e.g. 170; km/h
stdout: 110; km/h
